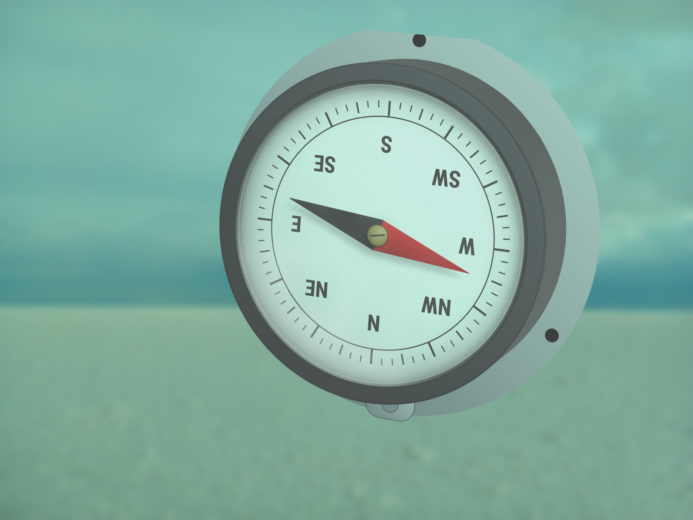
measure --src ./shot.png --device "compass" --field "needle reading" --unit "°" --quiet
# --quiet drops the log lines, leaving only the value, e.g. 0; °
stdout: 285; °
